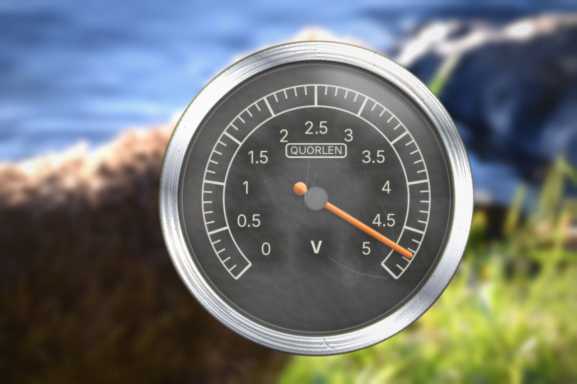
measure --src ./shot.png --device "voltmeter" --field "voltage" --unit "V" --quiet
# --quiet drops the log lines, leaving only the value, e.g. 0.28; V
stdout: 4.75; V
